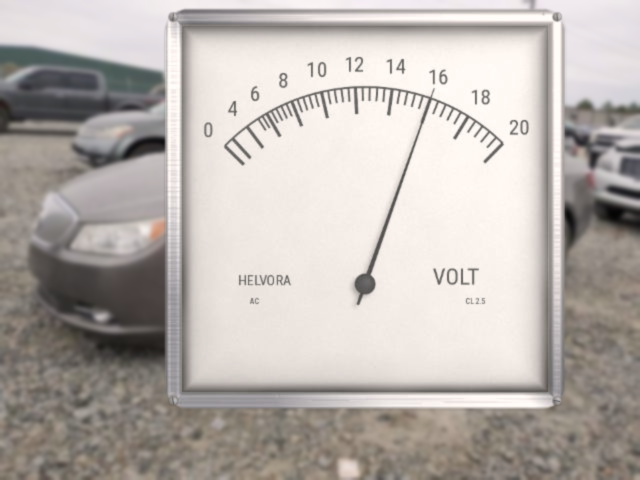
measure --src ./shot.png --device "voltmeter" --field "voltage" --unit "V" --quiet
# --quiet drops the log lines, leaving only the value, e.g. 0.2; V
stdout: 16; V
